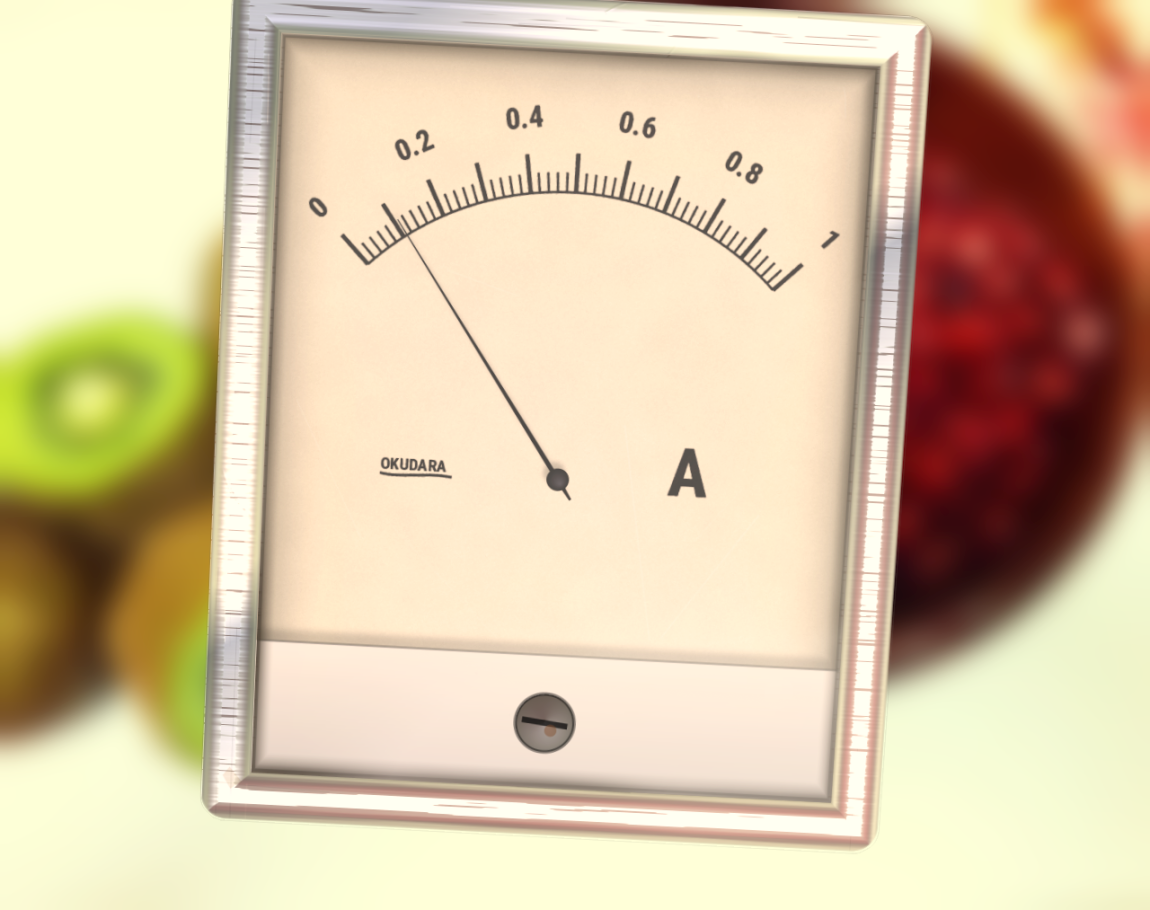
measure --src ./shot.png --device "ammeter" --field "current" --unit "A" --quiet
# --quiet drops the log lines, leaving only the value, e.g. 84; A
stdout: 0.11; A
